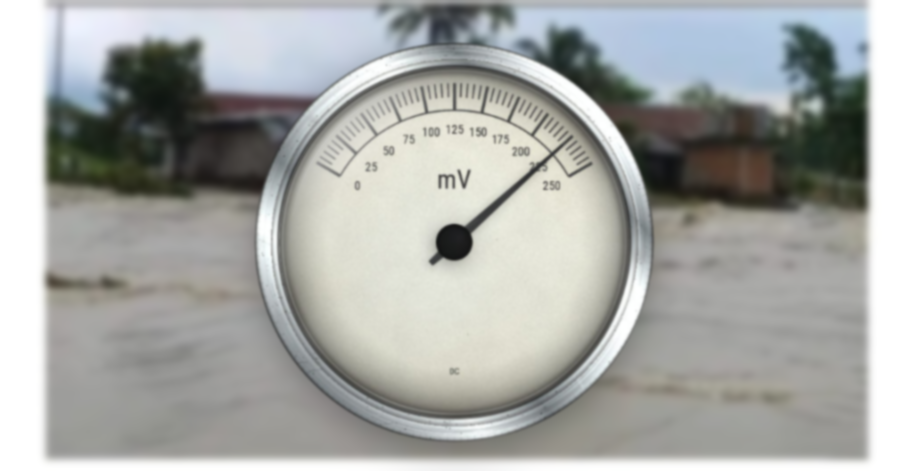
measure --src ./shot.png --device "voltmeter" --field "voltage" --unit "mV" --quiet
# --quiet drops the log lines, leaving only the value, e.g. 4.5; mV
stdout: 225; mV
